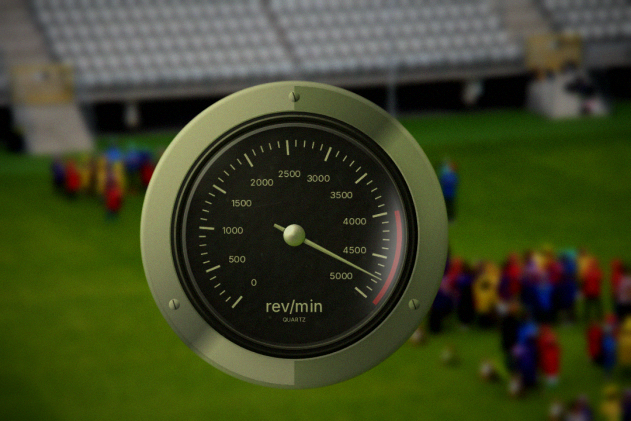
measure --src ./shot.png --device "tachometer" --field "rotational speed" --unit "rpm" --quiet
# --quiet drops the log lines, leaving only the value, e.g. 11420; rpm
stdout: 4750; rpm
